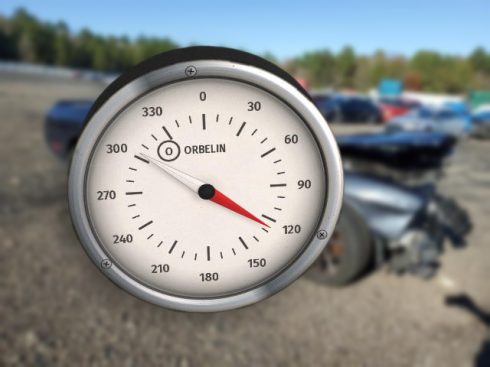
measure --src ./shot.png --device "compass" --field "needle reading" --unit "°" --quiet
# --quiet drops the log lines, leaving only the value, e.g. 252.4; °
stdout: 125; °
